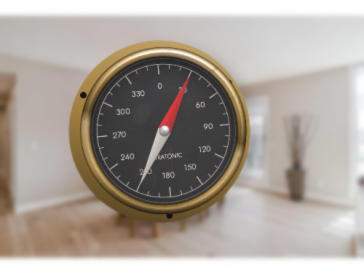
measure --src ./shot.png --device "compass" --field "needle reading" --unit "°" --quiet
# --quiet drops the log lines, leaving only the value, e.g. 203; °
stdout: 30; °
